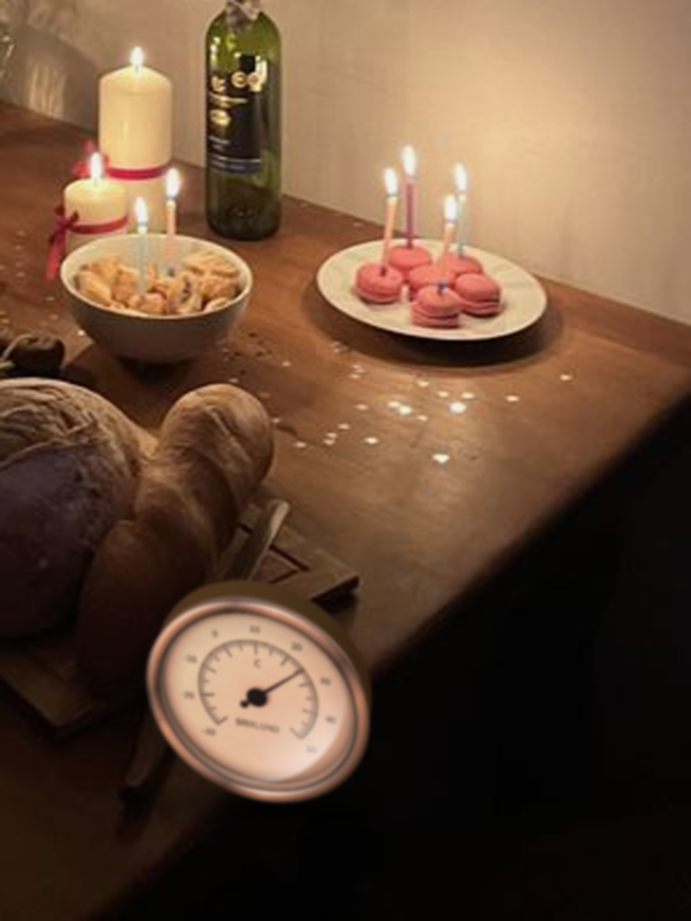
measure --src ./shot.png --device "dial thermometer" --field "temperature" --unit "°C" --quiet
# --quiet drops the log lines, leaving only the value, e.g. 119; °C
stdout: 25; °C
